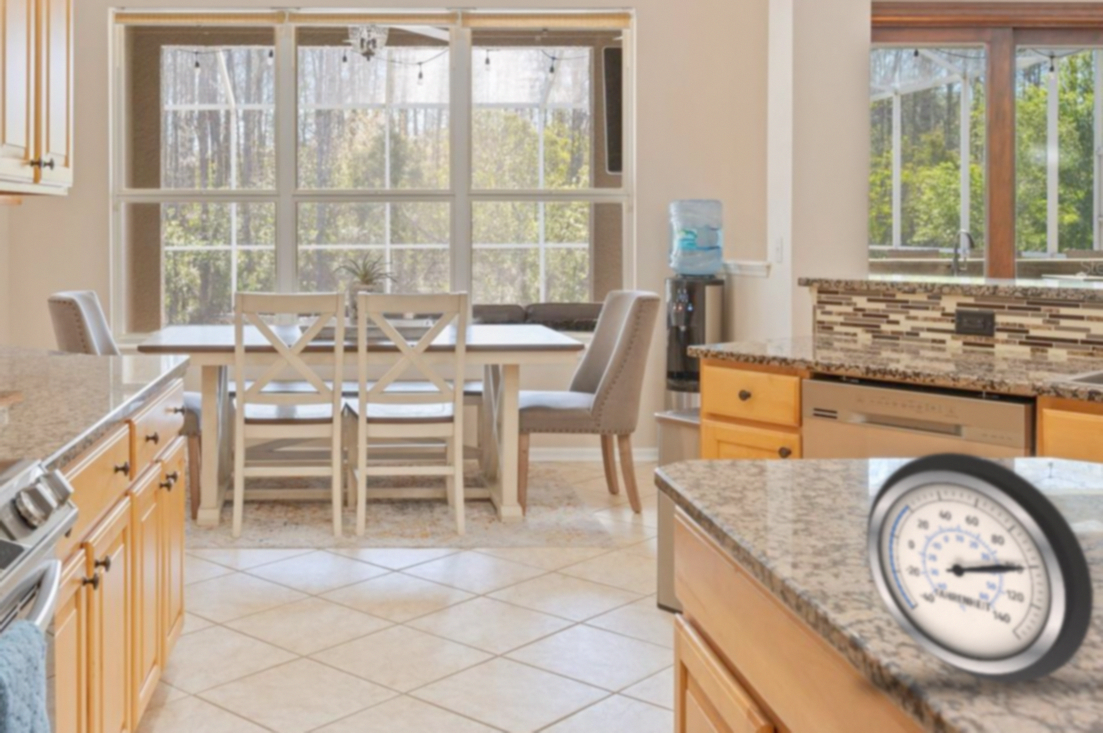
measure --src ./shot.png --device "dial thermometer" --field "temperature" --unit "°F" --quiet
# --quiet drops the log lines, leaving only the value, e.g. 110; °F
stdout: 100; °F
